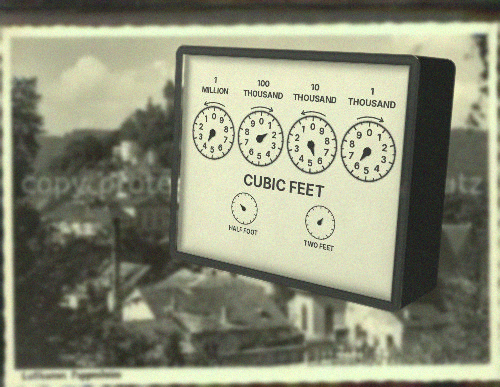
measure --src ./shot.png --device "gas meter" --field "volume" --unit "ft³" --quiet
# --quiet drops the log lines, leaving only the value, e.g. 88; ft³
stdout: 415600; ft³
